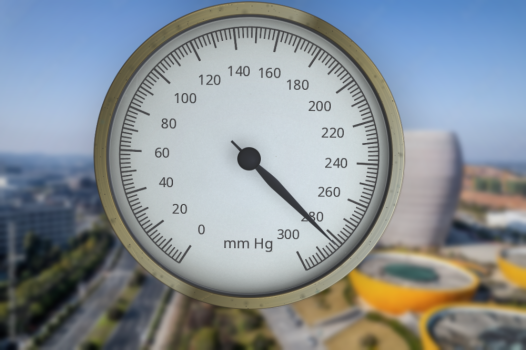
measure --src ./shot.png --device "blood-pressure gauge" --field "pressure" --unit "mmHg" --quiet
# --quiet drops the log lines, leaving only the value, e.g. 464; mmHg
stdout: 282; mmHg
